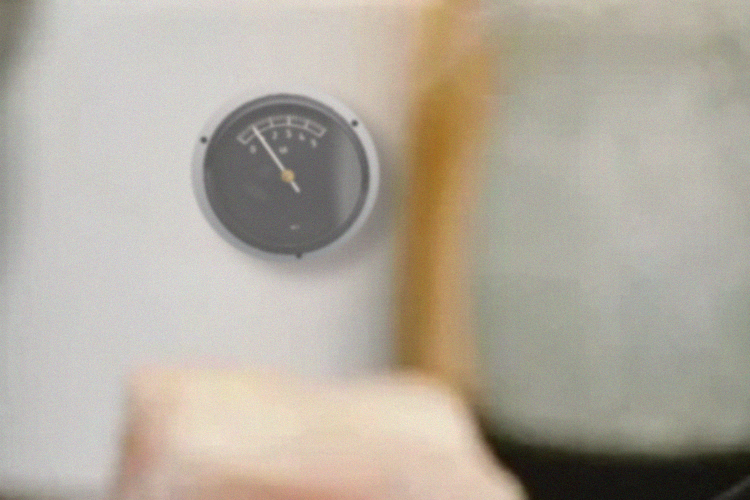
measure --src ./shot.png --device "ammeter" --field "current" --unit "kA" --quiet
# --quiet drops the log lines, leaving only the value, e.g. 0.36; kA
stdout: 1; kA
